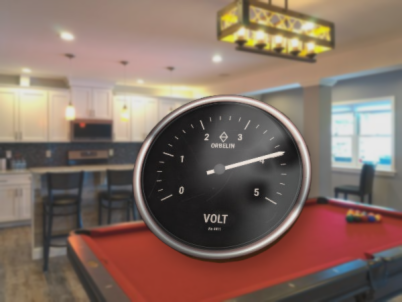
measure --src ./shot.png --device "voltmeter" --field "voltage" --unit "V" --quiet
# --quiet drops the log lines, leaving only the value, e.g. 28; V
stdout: 4; V
